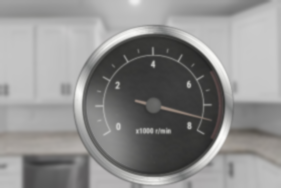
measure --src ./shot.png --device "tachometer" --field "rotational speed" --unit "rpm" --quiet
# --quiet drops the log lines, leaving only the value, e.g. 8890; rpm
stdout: 7500; rpm
